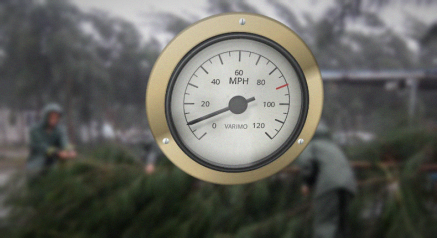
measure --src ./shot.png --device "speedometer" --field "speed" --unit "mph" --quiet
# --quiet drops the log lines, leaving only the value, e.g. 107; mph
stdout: 10; mph
